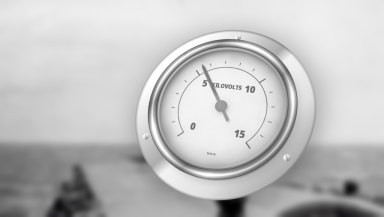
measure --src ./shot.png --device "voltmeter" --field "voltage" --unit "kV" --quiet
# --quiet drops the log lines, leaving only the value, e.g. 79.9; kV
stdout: 5.5; kV
